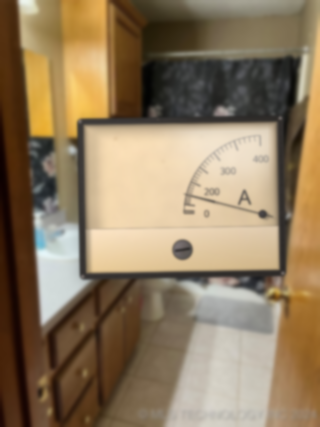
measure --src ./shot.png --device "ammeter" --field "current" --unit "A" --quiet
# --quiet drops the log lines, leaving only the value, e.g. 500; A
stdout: 150; A
